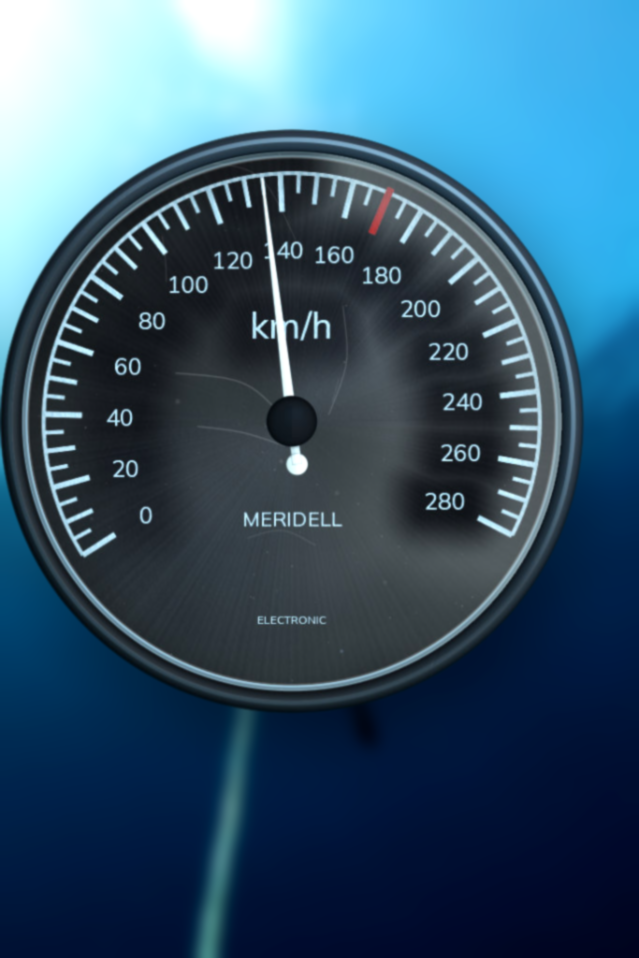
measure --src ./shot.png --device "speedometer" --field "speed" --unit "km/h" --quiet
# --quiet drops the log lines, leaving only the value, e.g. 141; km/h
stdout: 135; km/h
